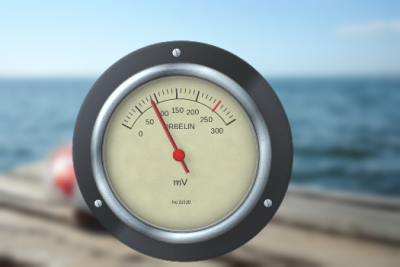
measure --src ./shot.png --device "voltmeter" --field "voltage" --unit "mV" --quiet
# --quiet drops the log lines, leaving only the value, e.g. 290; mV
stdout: 90; mV
